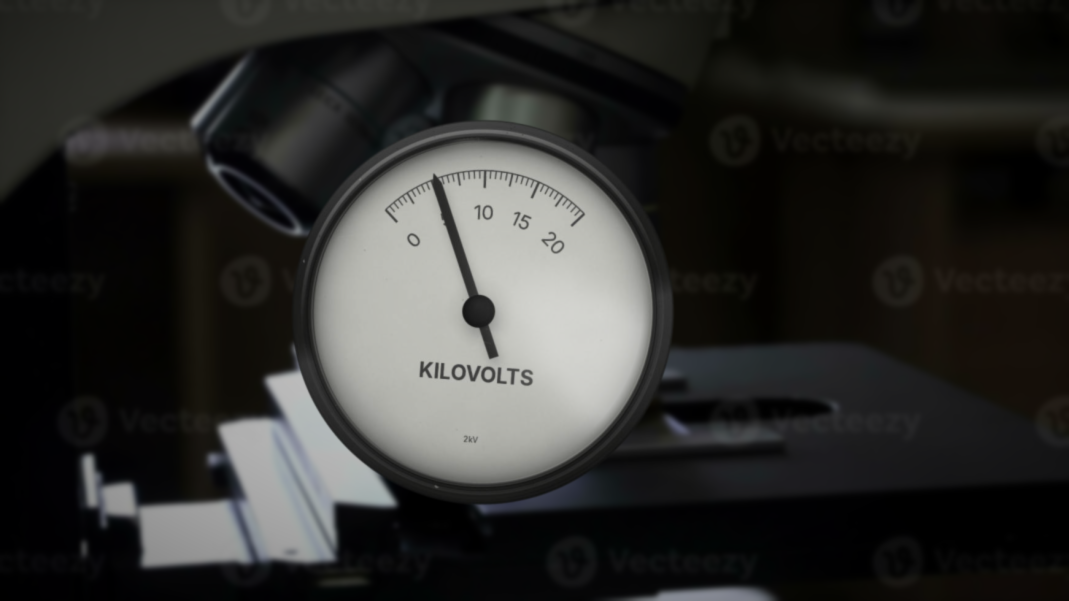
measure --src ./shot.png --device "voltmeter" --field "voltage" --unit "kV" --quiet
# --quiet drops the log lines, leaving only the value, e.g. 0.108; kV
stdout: 5.5; kV
